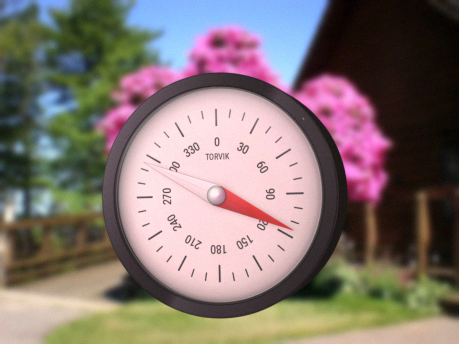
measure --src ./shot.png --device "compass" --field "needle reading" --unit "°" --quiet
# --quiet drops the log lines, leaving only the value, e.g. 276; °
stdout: 115; °
